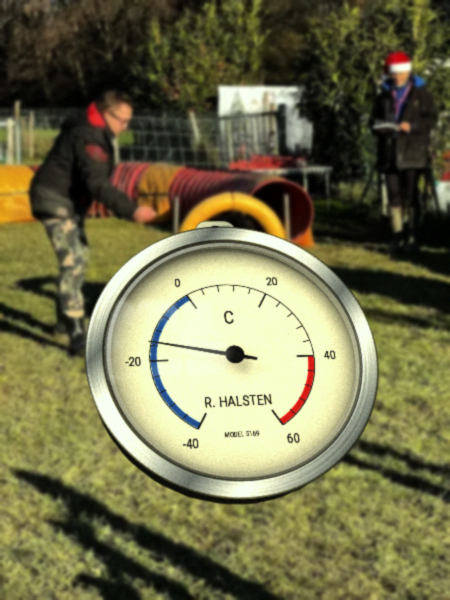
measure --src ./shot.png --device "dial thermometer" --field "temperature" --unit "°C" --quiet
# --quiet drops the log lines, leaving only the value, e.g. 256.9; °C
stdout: -16; °C
